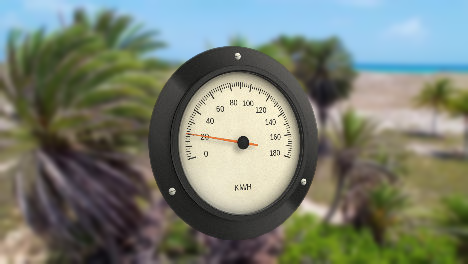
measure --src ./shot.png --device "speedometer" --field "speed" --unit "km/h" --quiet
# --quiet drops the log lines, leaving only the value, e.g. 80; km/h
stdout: 20; km/h
